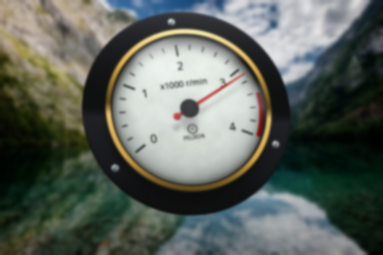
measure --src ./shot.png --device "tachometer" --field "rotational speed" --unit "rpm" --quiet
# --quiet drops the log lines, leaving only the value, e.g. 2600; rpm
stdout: 3100; rpm
